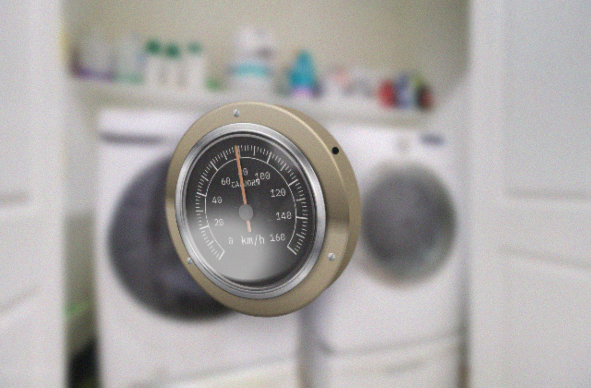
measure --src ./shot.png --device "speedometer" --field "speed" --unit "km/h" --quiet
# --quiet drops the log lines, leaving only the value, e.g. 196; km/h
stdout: 80; km/h
